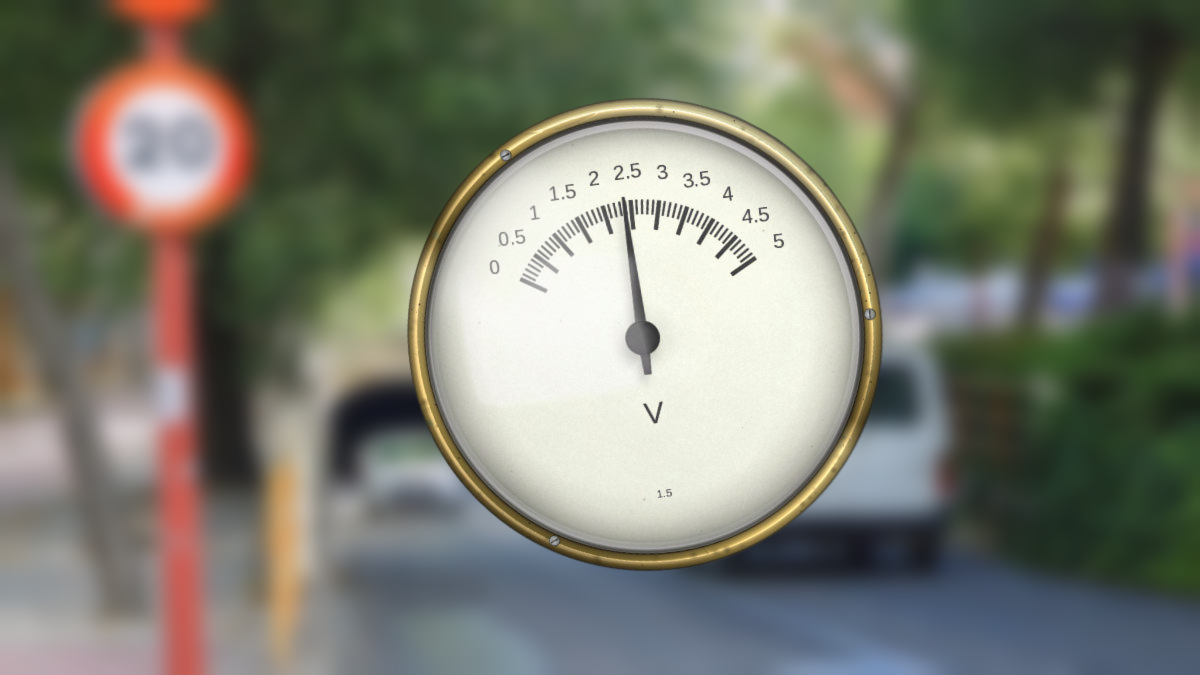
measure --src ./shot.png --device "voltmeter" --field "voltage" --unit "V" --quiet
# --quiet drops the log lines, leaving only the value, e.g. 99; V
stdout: 2.4; V
